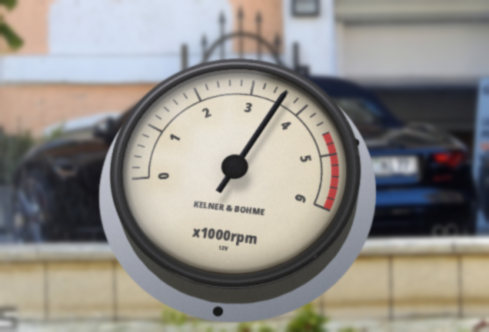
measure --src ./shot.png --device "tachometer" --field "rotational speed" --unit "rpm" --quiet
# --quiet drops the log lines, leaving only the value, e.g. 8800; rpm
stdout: 3600; rpm
